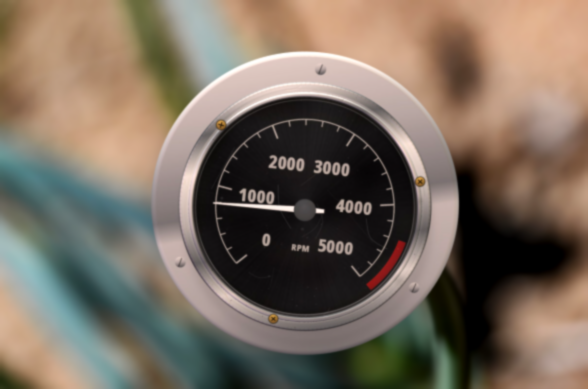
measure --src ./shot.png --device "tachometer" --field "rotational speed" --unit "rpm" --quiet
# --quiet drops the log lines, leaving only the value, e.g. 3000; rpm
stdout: 800; rpm
